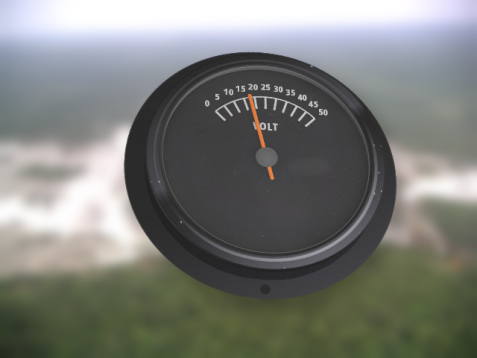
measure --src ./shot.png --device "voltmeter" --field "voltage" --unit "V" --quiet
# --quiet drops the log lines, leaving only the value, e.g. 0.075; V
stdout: 17.5; V
